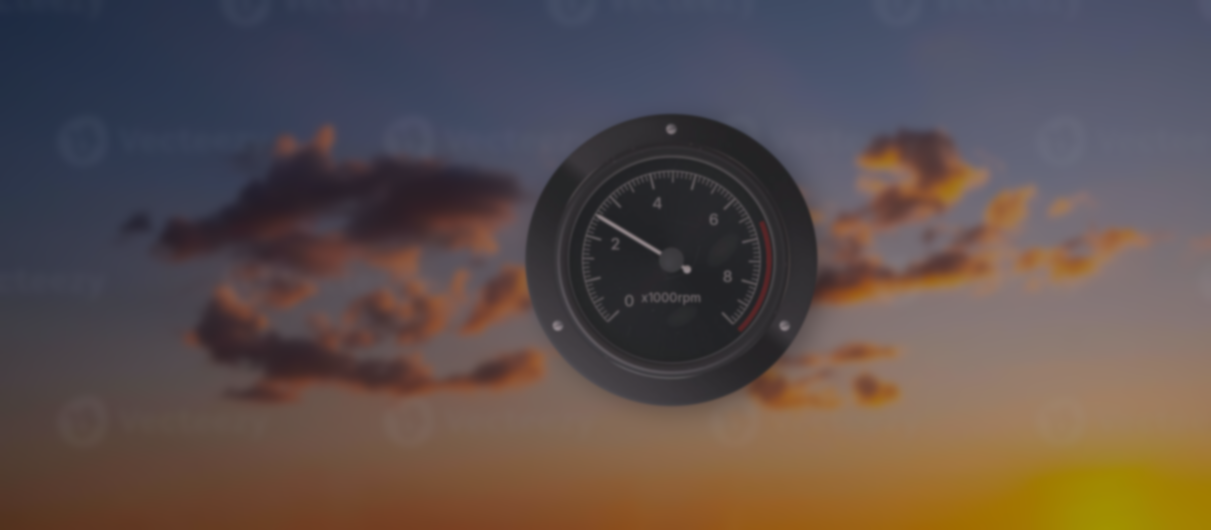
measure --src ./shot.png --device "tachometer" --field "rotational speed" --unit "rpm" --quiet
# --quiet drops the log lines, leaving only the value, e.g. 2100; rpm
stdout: 2500; rpm
